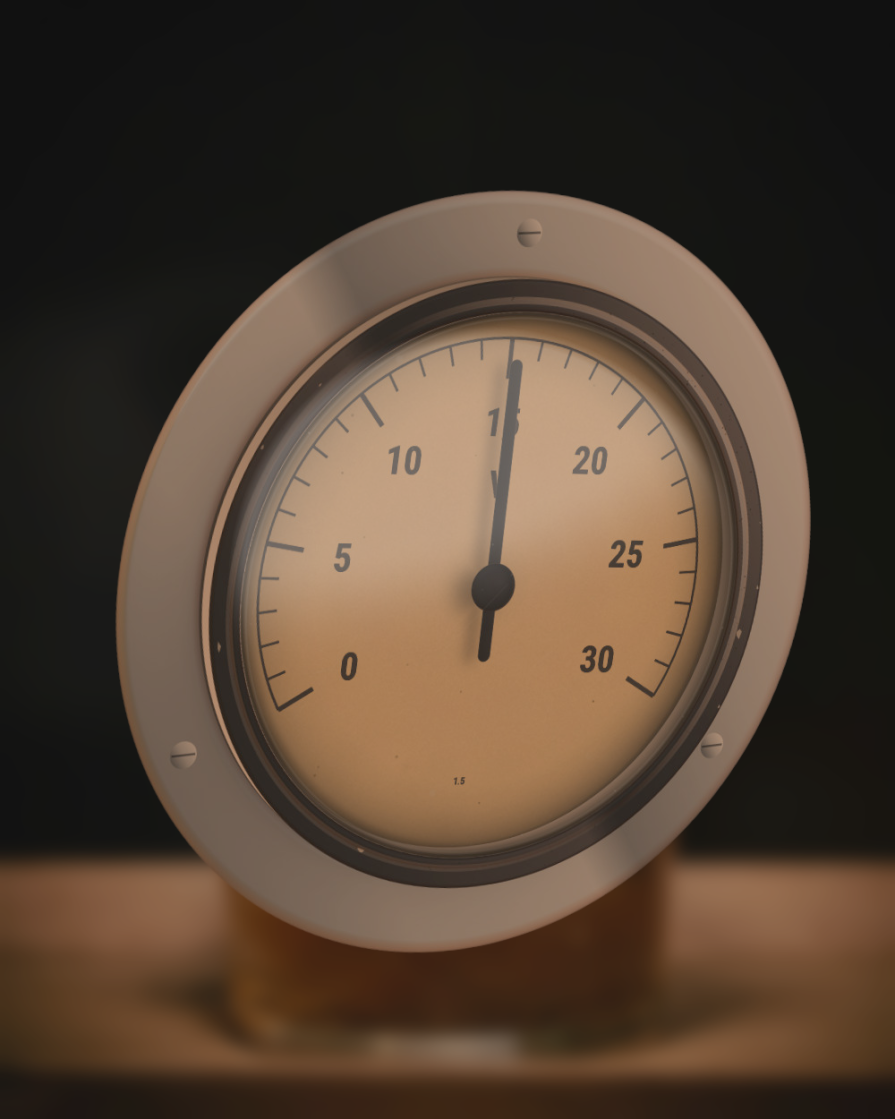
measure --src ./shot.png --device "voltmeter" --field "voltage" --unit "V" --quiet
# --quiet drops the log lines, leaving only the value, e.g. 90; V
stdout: 15; V
